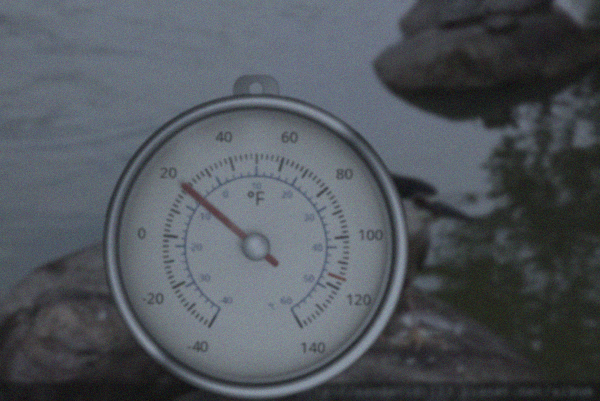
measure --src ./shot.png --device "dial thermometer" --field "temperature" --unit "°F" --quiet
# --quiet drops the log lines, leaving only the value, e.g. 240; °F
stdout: 20; °F
